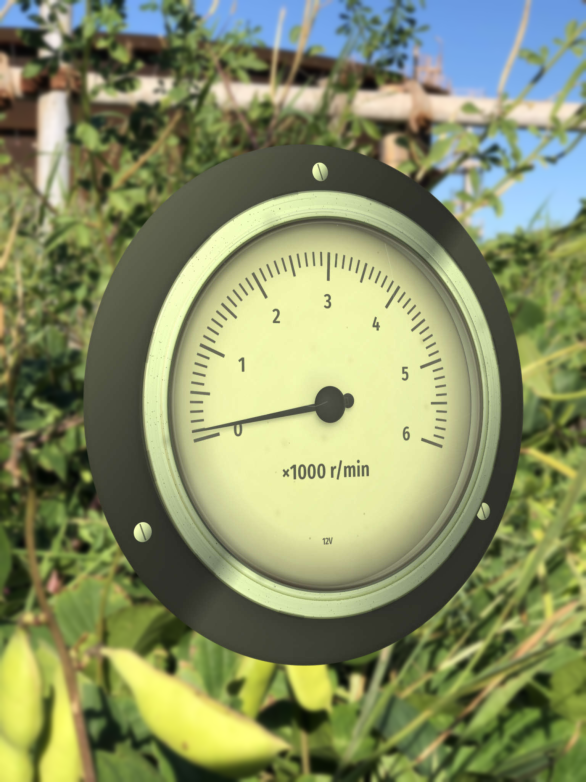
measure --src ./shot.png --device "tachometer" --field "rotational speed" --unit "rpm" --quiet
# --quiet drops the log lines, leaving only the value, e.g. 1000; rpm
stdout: 100; rpm
